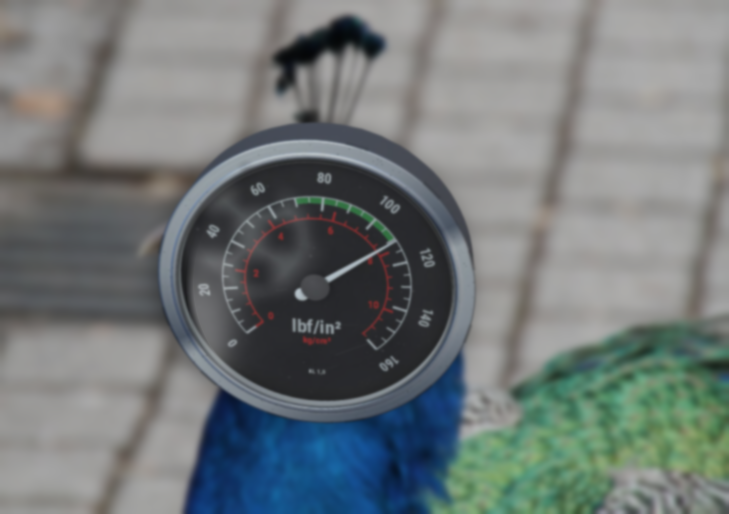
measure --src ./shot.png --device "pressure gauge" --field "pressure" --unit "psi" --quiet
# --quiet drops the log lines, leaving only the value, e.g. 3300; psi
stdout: 110; psi
